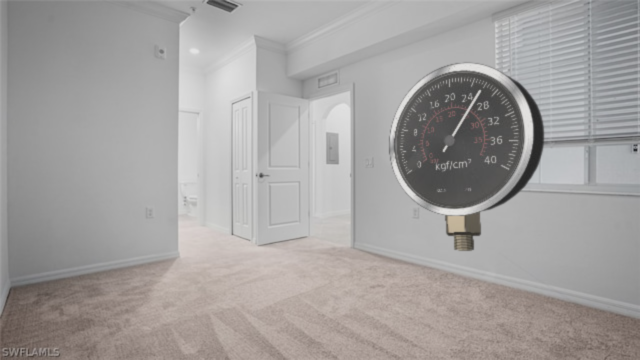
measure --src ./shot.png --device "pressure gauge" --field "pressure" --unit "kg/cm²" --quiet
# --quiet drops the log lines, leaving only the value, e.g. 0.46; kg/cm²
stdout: 26; kg/cm²
